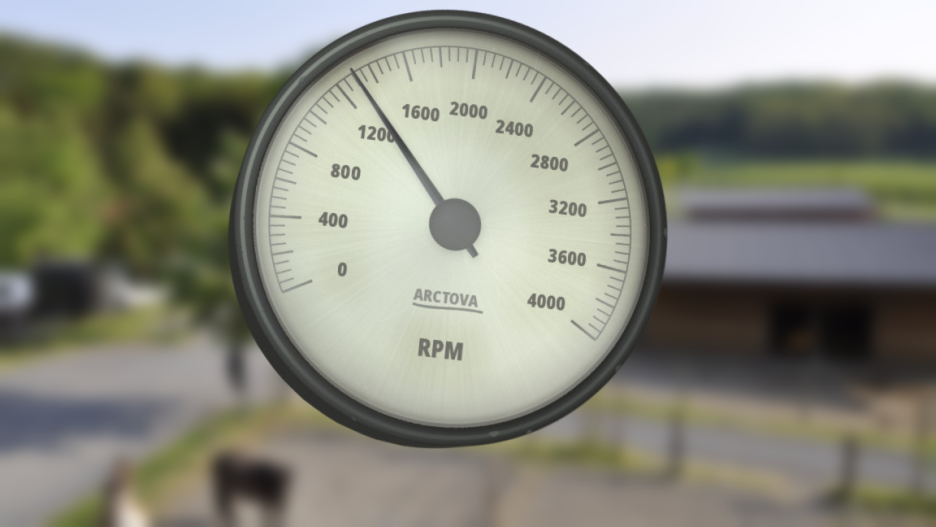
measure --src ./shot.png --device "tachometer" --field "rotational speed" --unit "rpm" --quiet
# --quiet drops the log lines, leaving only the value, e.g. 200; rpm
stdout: 1300; rpm
